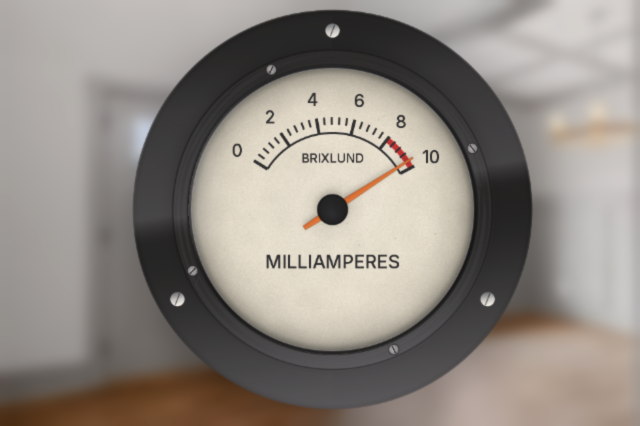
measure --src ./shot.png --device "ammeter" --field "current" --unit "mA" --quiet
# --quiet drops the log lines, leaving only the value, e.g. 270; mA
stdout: 9.6; mA
